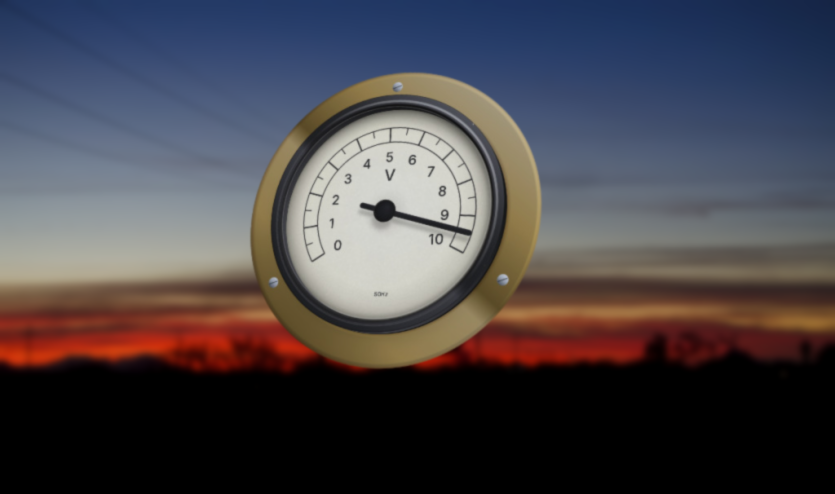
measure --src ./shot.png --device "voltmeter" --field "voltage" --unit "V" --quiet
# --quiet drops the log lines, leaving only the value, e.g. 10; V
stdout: 9.5; V
